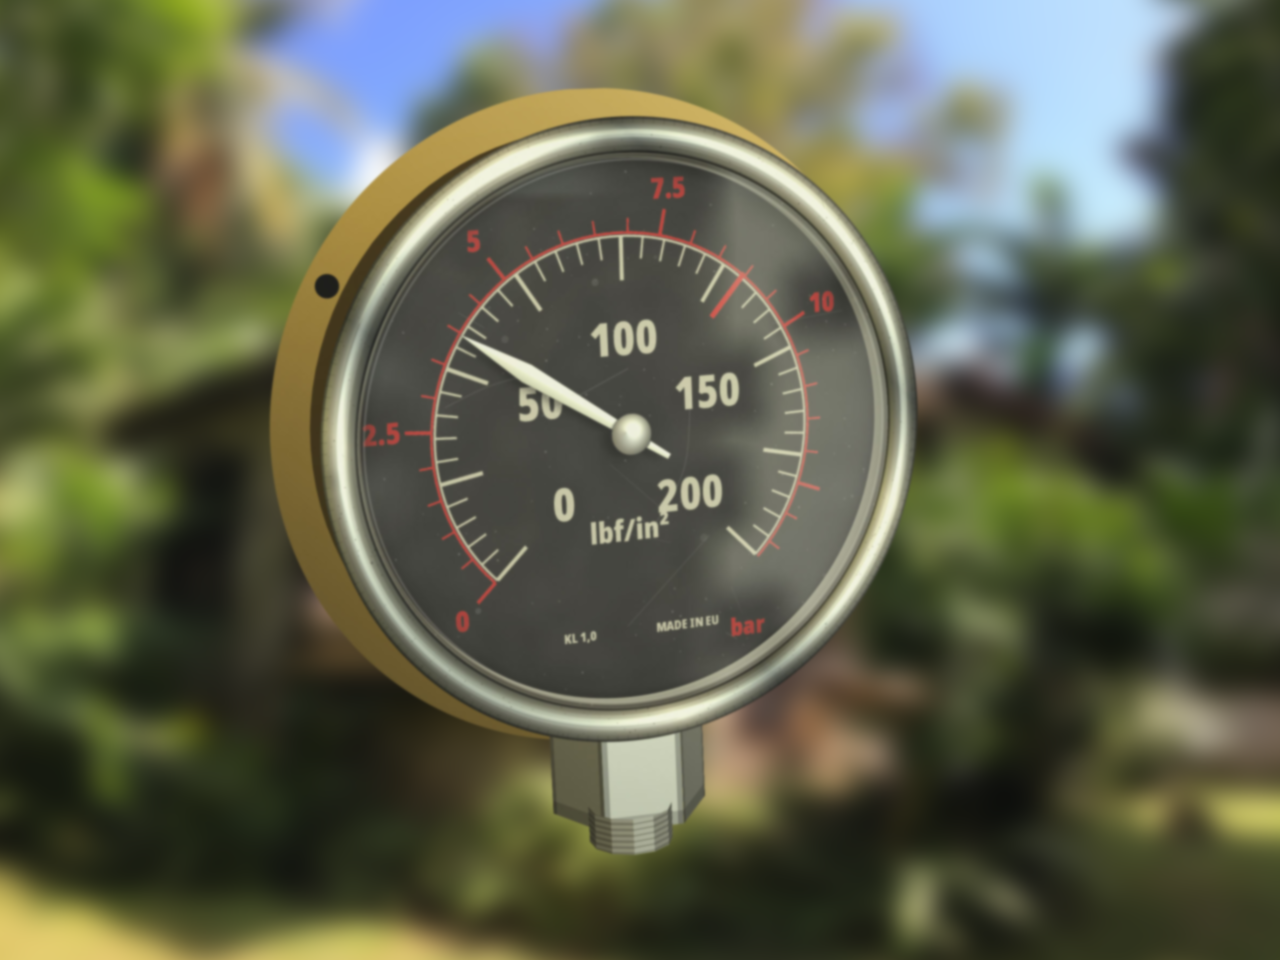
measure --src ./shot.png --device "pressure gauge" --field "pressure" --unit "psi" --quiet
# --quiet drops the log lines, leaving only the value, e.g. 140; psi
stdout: 57.5; psi
